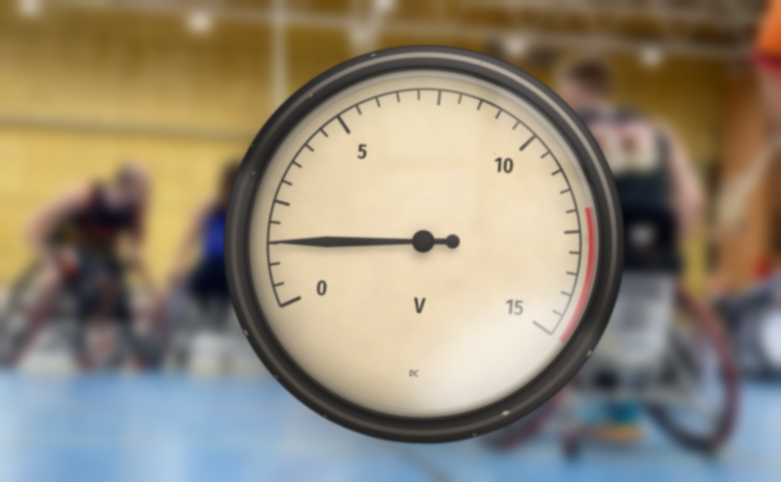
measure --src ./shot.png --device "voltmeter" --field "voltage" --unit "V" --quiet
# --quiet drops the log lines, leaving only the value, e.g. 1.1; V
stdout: 1.5; V
